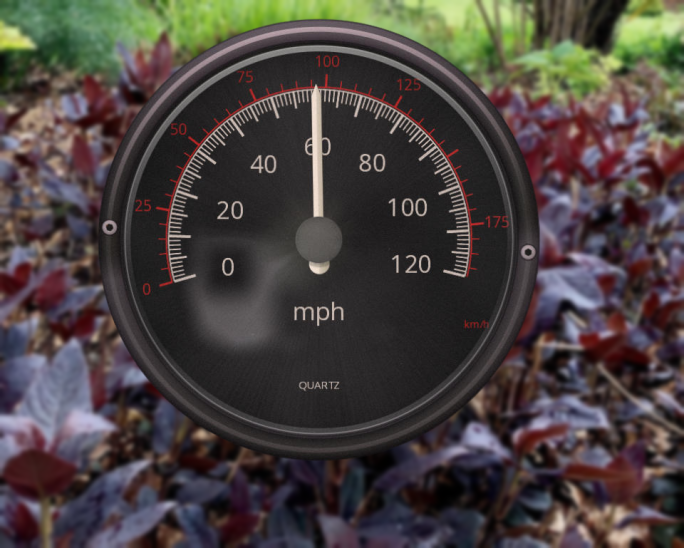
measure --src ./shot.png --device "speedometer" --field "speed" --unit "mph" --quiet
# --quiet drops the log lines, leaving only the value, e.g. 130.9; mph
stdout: 60; mph
